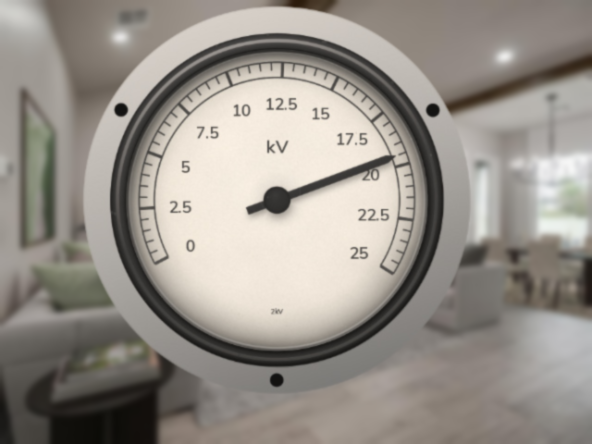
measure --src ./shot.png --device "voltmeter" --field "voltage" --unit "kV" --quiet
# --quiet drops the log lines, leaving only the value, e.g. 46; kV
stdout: 19.5; kV
